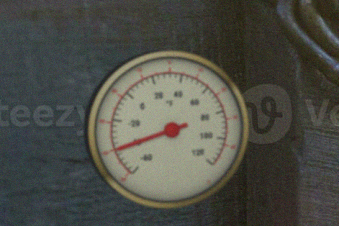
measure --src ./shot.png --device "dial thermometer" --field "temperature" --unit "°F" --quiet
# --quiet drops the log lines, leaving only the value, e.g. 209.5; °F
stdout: -40; °F
